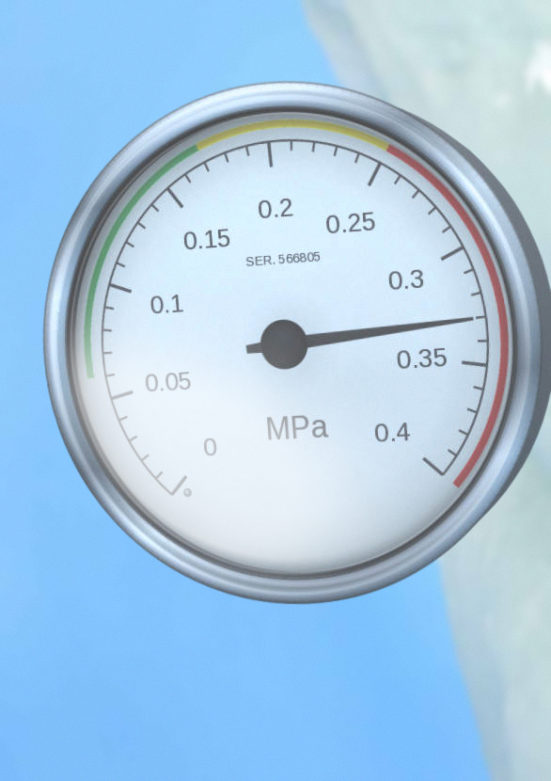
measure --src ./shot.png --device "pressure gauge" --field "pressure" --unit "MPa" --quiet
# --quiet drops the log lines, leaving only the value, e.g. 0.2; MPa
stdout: 0.33; MPa
